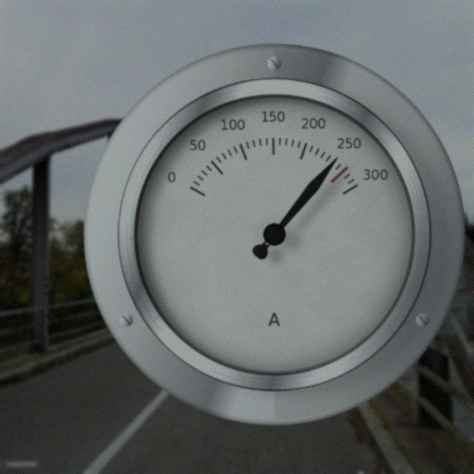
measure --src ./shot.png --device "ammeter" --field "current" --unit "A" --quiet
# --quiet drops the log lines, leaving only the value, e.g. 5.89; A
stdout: 250; A
